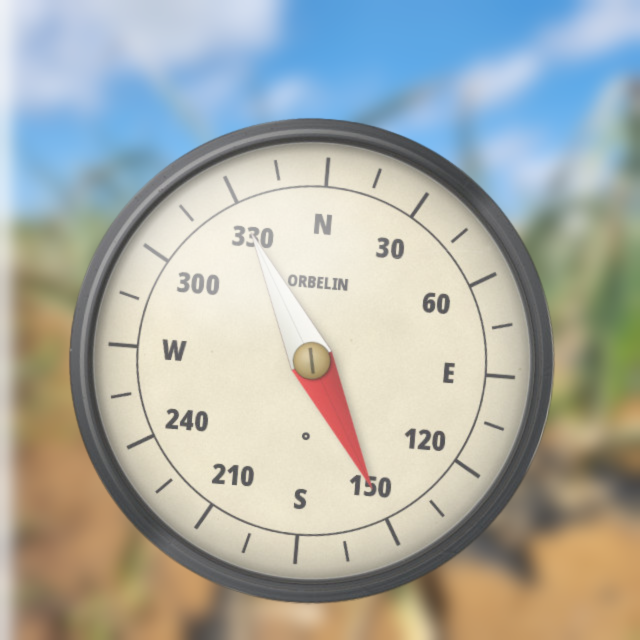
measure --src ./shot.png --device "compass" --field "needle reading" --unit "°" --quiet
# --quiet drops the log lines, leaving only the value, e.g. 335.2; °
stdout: 150; °
